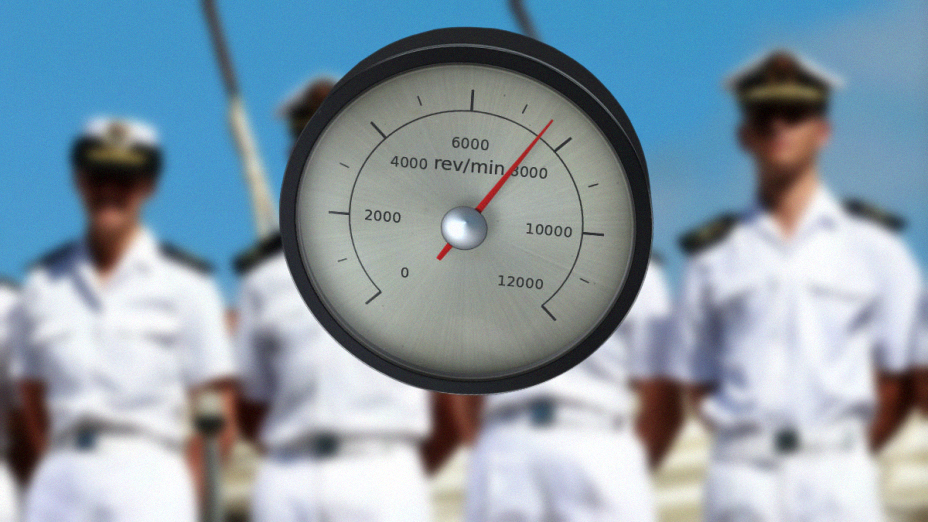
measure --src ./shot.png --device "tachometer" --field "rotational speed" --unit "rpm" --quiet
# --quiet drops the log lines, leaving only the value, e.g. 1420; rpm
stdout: 7500; rpm
